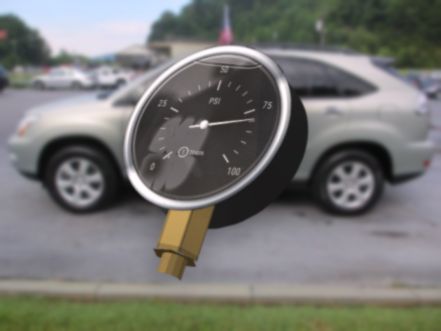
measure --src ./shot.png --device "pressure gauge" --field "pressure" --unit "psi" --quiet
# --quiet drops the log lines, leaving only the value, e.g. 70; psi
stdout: 80; psi
